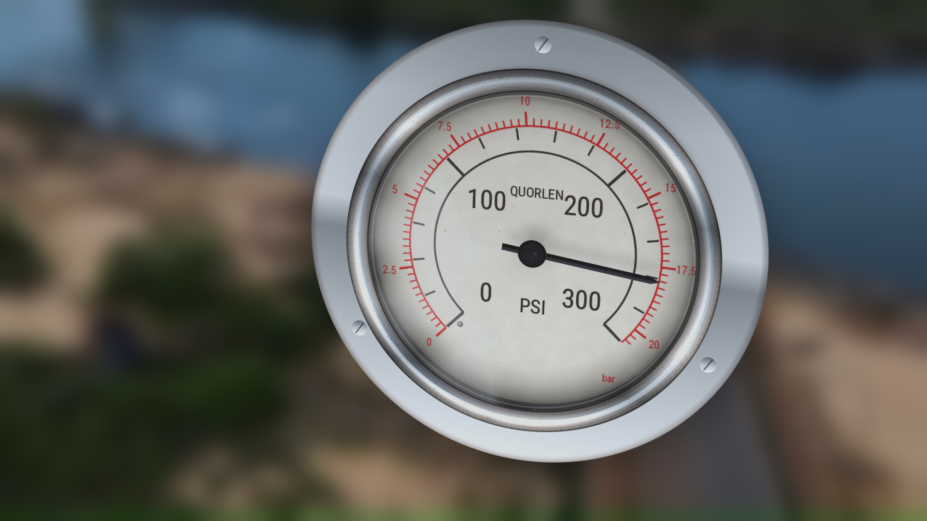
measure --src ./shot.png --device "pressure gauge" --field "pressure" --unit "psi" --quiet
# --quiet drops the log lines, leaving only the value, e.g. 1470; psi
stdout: 260; psi
